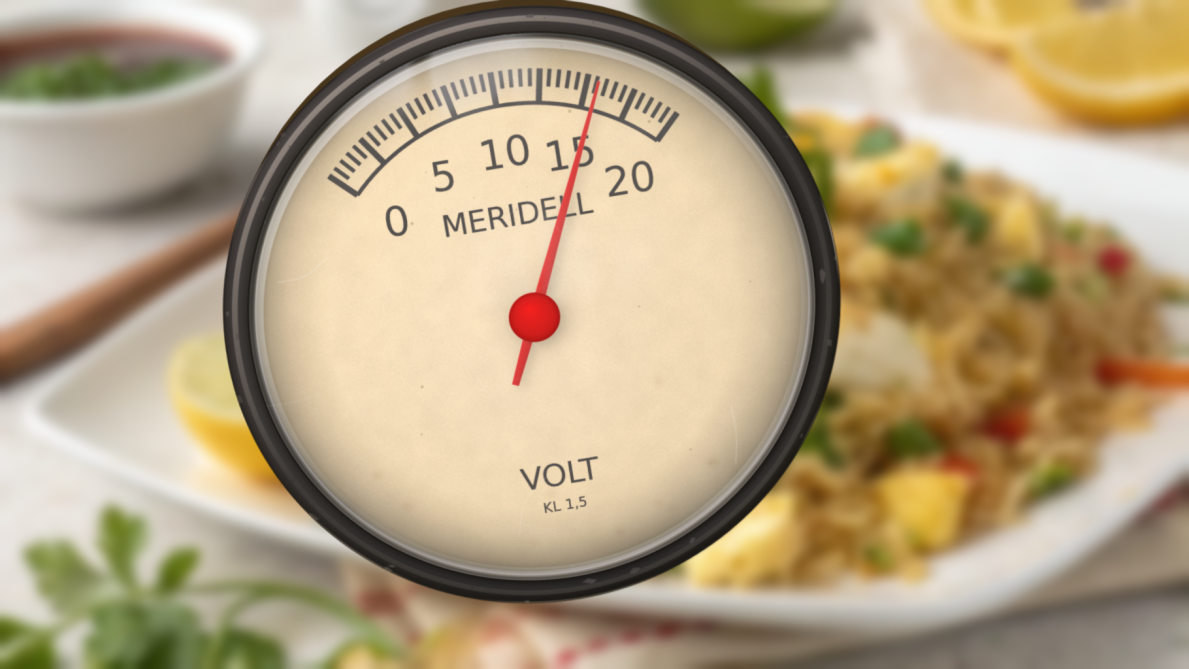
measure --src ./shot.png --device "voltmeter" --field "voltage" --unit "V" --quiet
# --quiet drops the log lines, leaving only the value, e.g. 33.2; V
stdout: 15.5; V
